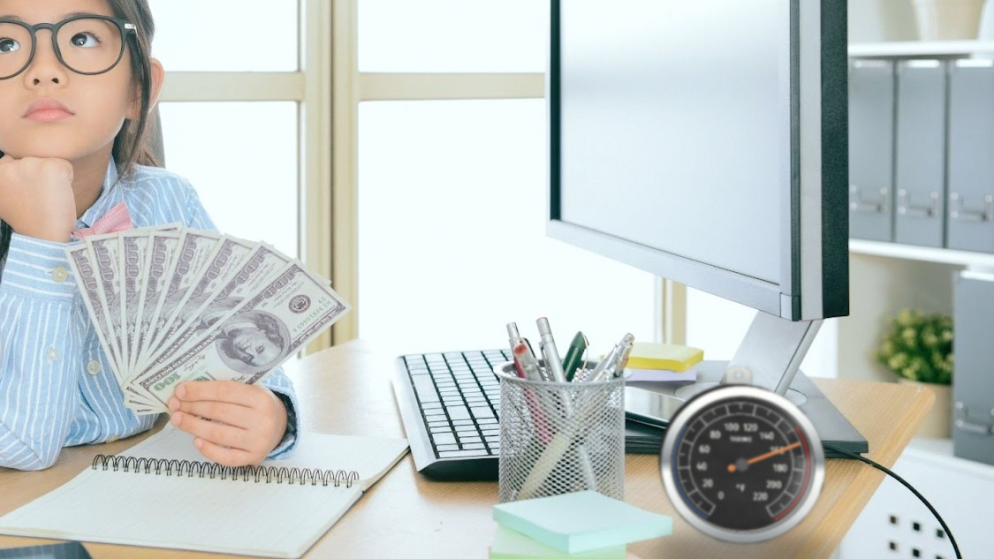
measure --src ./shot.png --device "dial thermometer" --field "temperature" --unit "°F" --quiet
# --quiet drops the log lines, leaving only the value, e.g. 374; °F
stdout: 160; °F
